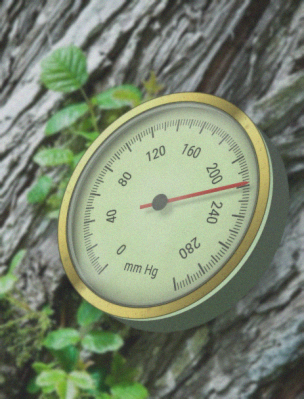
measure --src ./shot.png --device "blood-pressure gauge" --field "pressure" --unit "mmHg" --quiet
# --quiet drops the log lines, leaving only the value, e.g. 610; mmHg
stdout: 220; mmHg
